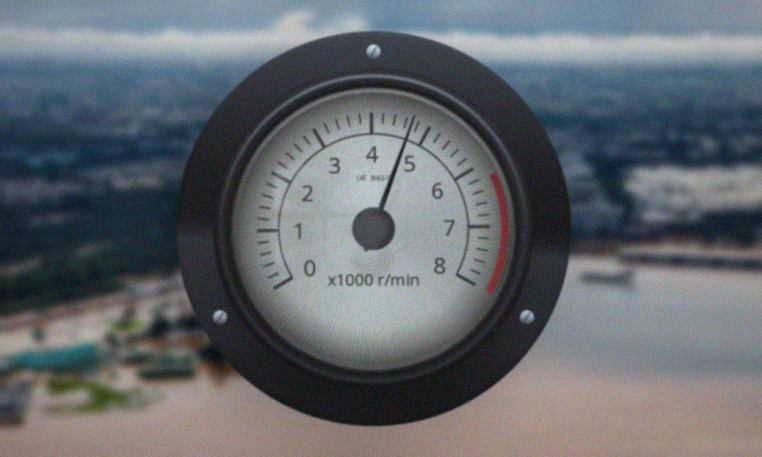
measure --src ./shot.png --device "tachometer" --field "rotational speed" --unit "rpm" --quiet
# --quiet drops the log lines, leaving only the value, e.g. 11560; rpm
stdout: 4700; rpm
